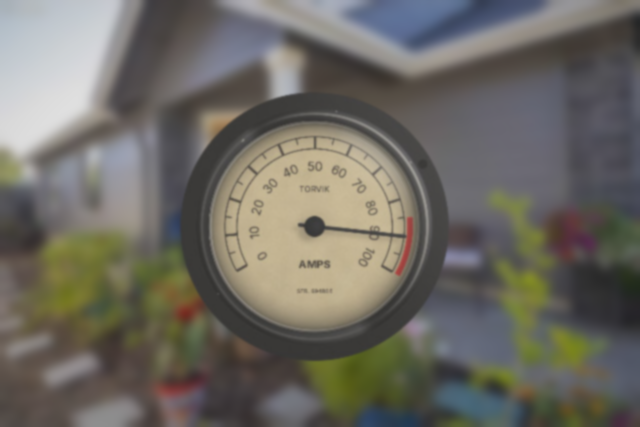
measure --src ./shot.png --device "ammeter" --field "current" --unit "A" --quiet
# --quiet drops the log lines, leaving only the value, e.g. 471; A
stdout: 90; A
